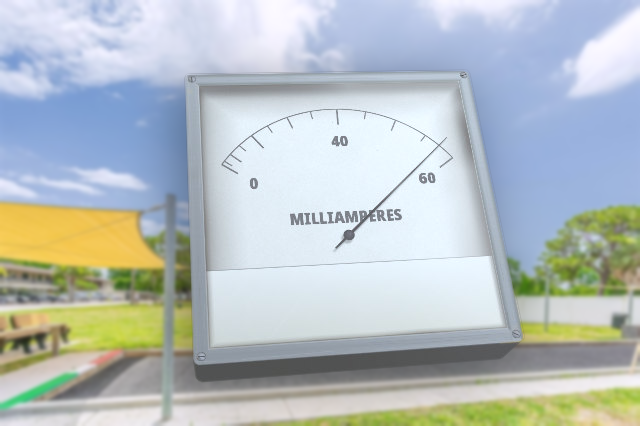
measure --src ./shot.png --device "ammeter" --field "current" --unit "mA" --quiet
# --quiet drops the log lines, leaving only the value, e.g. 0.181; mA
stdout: 57.5; mA
